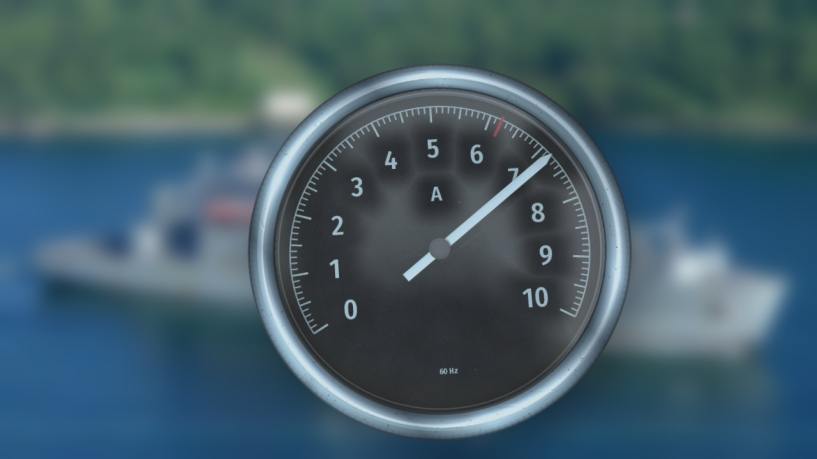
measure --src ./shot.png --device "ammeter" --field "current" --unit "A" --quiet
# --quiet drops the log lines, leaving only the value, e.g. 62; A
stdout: 7.2; A
